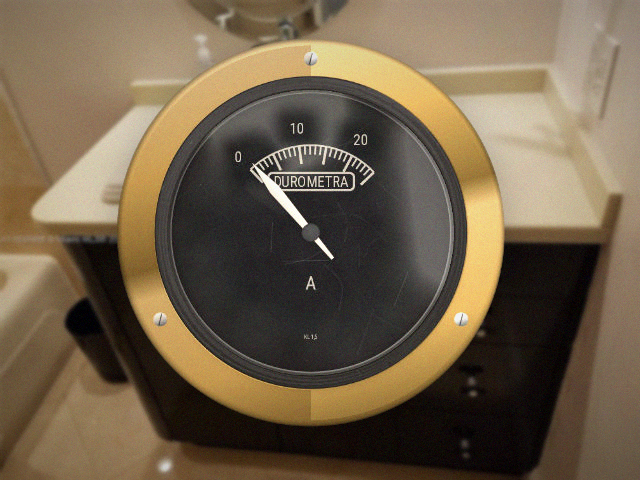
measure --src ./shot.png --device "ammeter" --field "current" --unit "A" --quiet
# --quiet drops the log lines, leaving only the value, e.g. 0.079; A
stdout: 1; A
